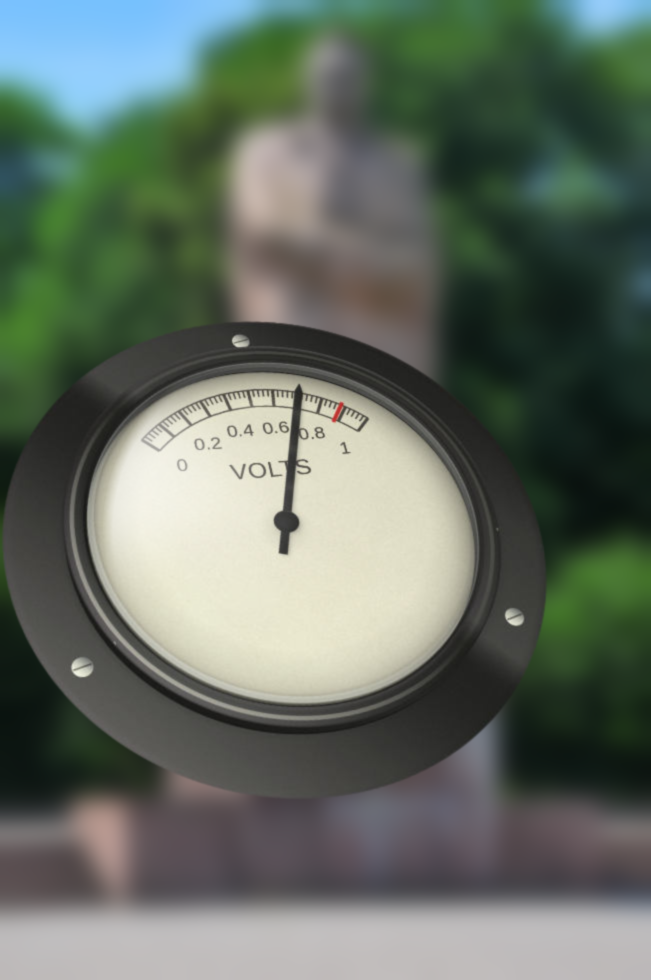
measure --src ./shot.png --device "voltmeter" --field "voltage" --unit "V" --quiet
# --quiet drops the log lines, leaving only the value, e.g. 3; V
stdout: 0.7; V
